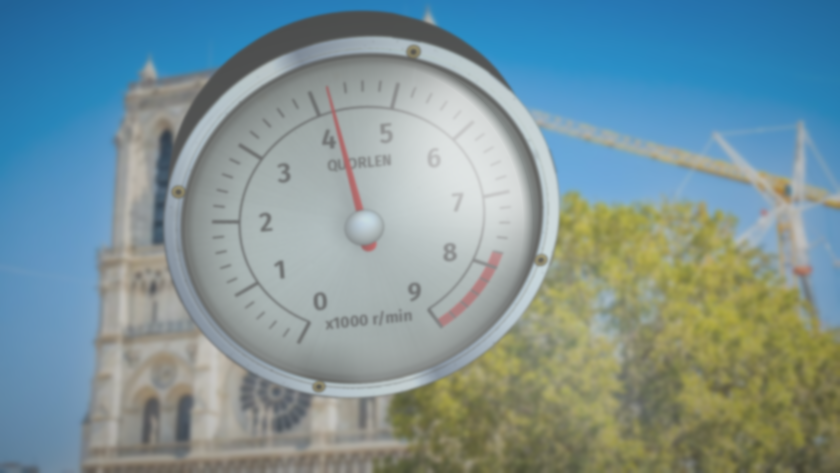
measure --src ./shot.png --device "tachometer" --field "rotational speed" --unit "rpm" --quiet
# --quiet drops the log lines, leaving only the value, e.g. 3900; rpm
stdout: 4200; rpm
